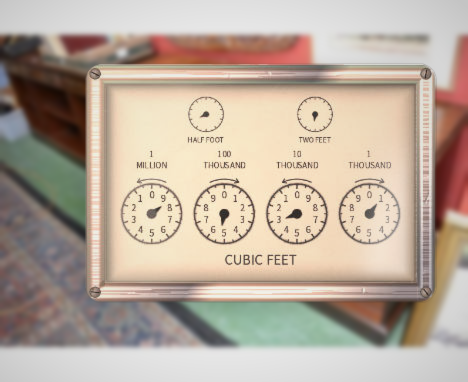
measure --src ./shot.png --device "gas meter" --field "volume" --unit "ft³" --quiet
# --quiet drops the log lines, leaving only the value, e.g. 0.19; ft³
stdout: 853100; ft³
